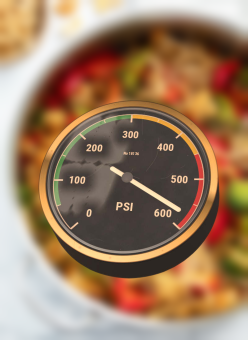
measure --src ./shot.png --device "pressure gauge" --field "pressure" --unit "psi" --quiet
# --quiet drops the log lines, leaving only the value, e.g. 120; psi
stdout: 575; psi
